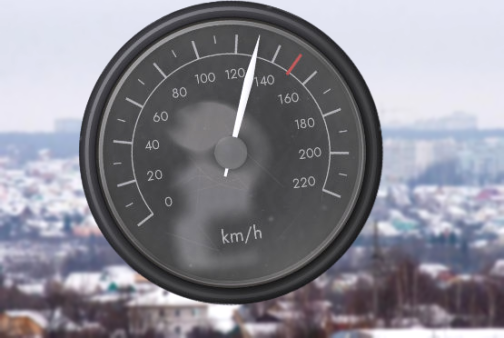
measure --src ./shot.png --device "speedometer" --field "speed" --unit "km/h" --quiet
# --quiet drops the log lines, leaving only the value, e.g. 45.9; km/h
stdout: 130; km/h
